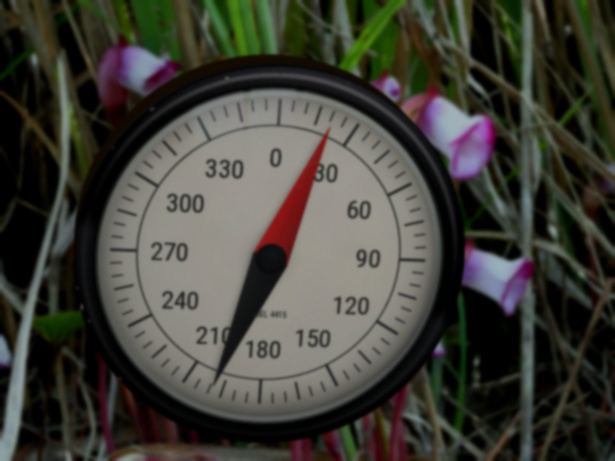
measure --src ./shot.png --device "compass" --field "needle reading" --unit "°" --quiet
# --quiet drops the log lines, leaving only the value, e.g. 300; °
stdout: 20; °
